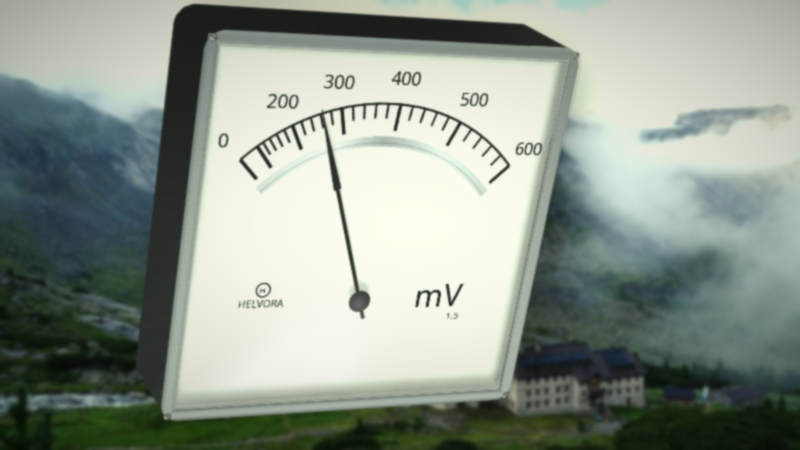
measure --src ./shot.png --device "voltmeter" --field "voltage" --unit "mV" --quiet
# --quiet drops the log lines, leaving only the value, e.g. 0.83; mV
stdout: 260; mV
